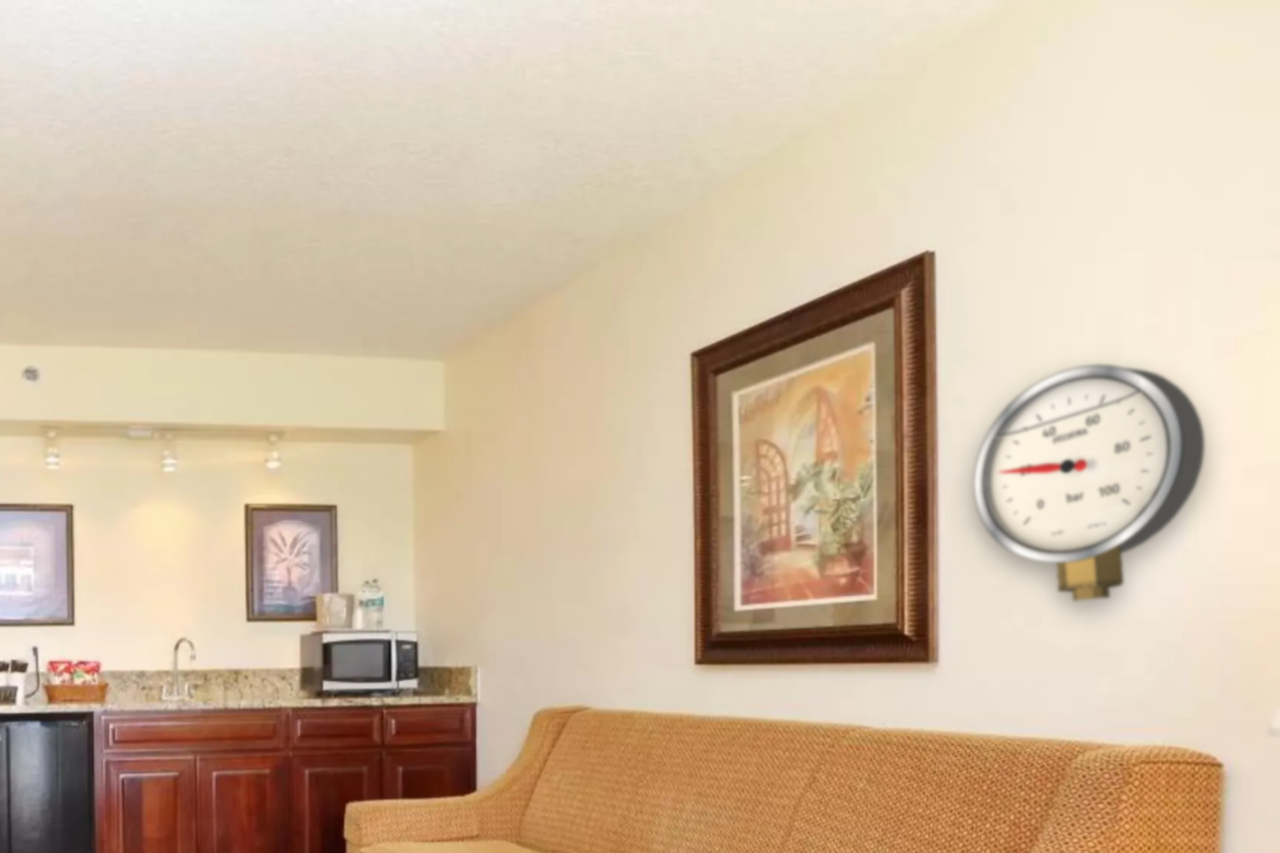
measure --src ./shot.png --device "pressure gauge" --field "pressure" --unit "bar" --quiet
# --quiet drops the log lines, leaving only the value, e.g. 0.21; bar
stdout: 20; bar
